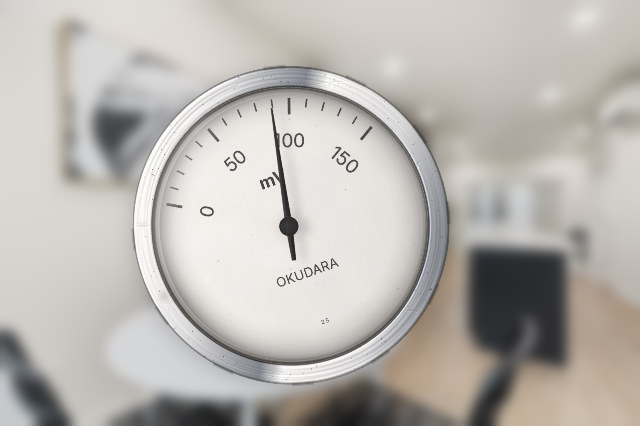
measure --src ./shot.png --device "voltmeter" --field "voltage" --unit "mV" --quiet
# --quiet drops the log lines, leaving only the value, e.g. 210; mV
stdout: 90; mV
